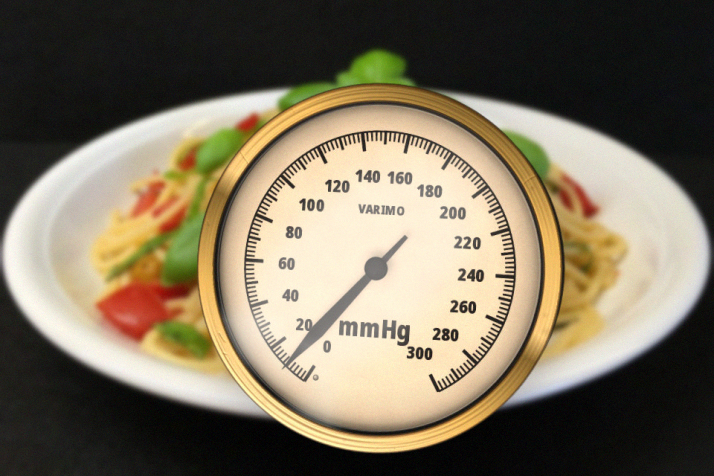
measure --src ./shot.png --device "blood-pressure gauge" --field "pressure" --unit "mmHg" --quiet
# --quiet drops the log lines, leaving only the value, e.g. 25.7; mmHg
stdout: 10; mmHg
